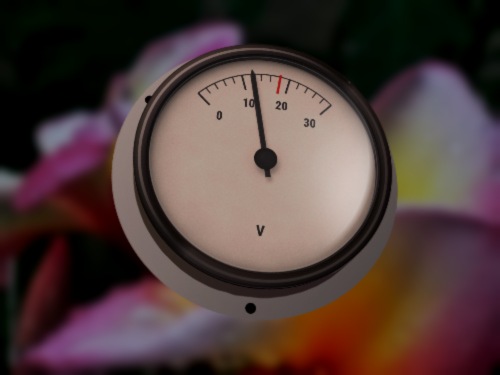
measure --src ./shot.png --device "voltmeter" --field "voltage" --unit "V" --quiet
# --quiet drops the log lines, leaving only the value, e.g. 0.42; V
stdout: 12; V
